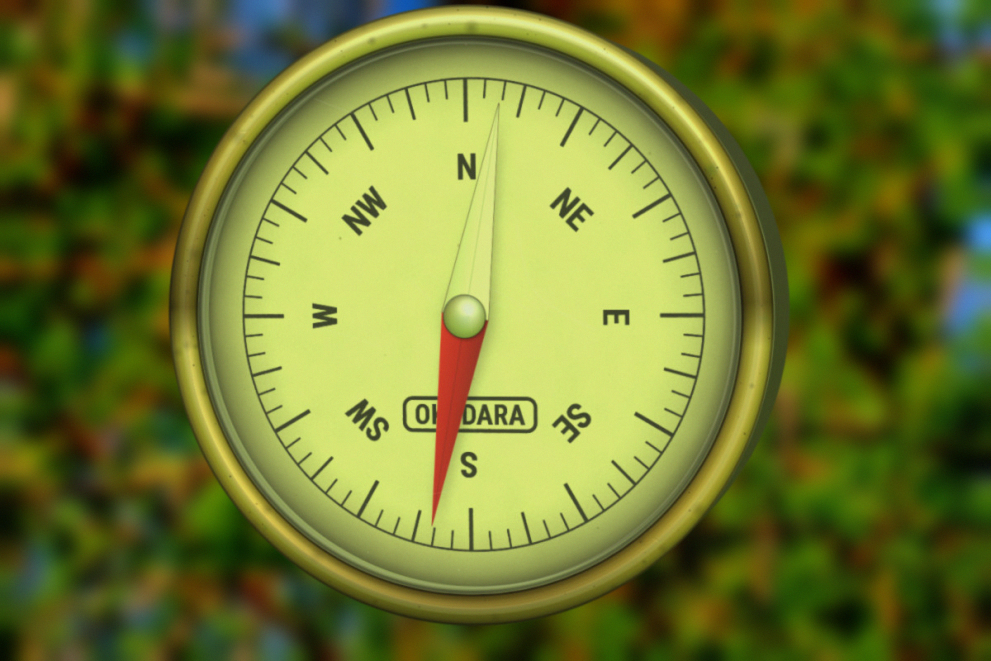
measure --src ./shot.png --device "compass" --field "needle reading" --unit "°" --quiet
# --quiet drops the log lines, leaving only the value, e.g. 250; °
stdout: 190; °
